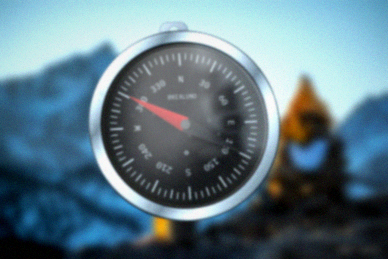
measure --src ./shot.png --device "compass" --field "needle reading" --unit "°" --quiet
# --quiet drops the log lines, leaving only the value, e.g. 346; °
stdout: 300; °
